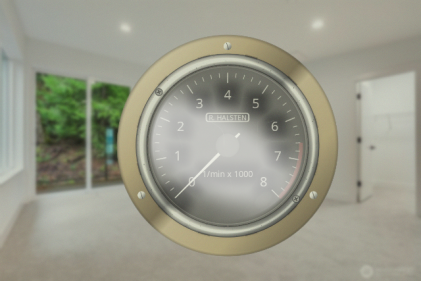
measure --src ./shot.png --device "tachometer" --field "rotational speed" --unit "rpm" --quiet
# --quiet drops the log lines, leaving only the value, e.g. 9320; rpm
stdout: 0; rpm
